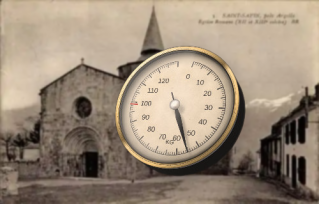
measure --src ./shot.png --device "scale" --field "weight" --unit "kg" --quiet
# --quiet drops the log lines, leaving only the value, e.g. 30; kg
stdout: 55; kg
